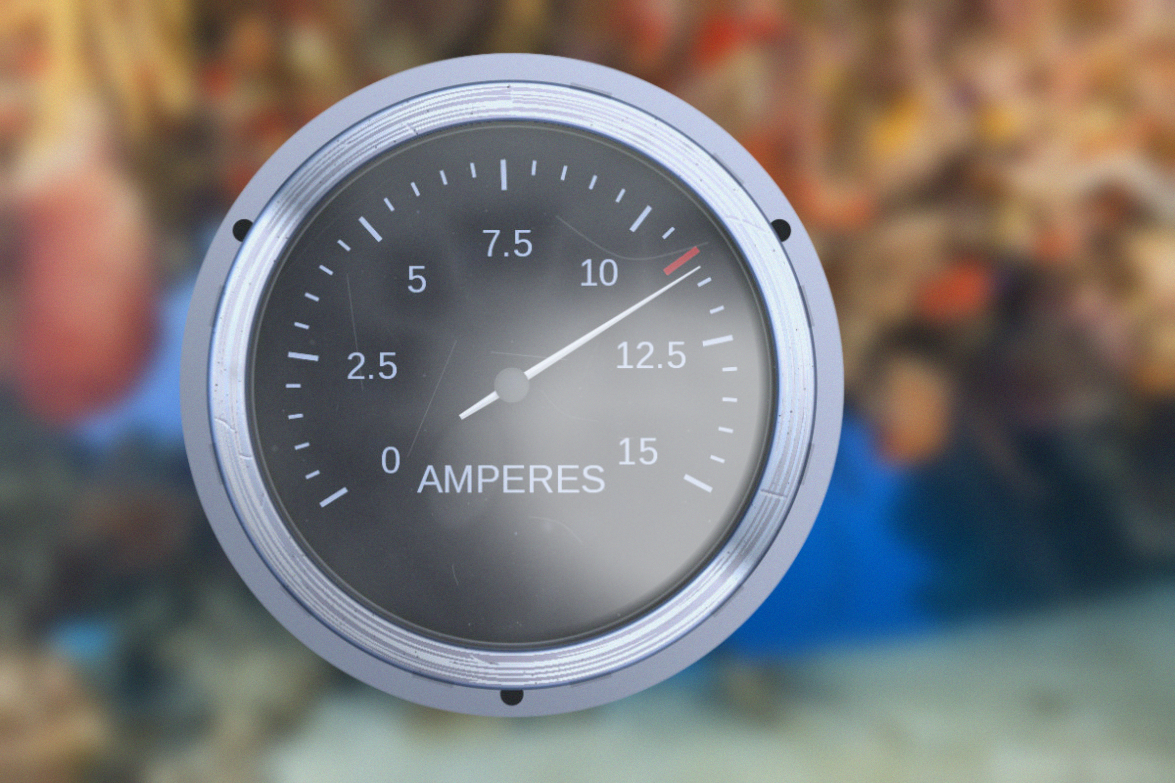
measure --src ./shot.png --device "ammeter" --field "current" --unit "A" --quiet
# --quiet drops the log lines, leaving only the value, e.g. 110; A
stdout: 11.25; A
